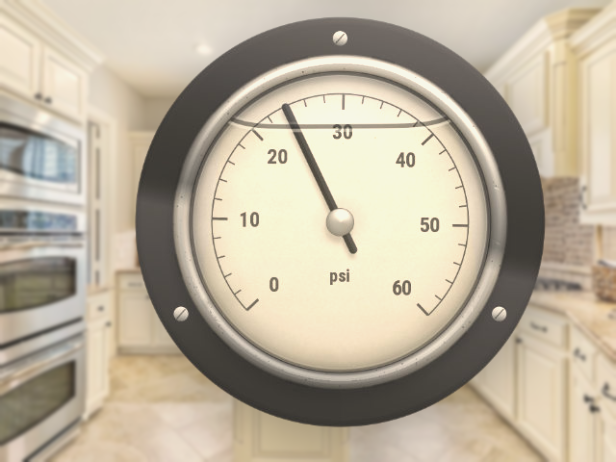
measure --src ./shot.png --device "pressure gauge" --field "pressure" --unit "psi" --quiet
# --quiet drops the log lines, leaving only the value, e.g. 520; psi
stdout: 24; psi
